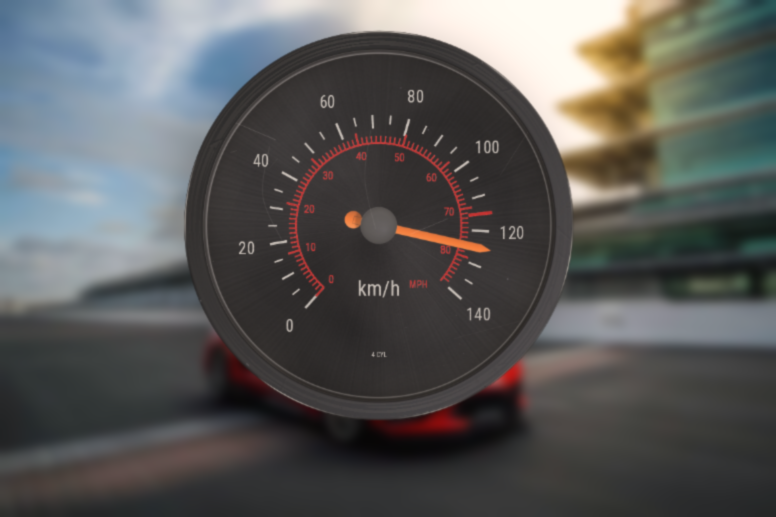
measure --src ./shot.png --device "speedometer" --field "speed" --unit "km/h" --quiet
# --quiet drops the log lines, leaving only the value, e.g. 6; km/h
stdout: 125; km/h
